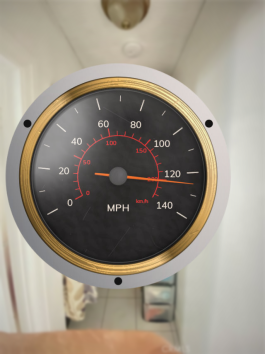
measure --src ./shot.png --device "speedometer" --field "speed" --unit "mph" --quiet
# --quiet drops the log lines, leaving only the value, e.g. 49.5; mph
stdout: 125; mph
